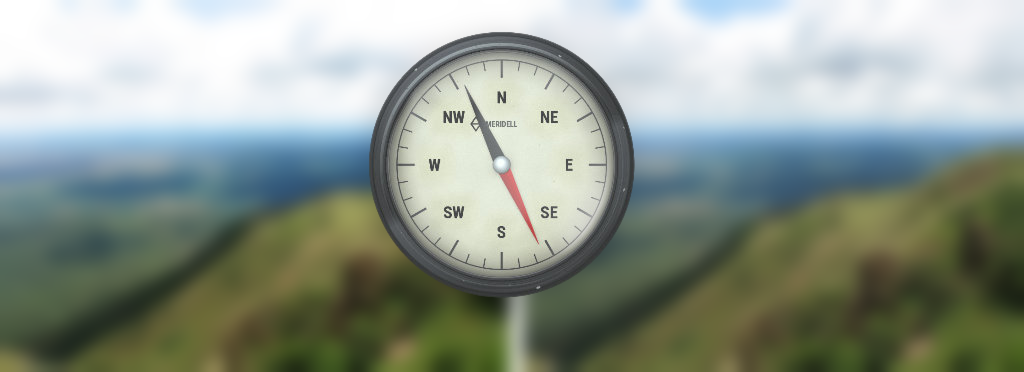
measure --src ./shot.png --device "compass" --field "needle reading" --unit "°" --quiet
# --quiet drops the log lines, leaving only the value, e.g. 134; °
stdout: 155; °
